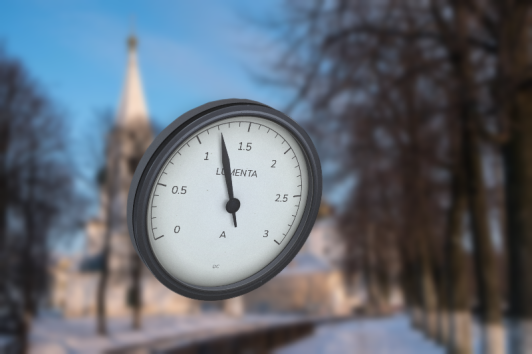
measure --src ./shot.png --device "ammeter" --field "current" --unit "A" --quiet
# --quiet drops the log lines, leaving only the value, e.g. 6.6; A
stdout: 1.2; A
